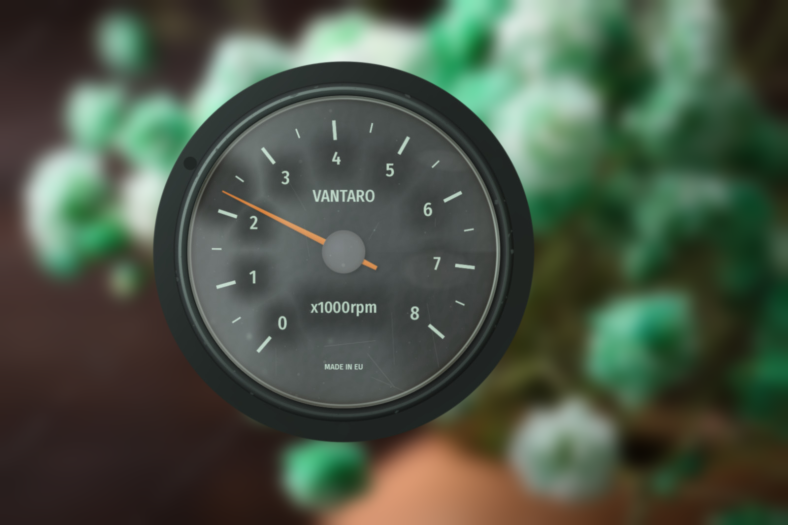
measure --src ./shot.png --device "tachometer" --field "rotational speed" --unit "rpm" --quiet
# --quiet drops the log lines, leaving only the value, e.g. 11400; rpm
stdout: 2250; rpm
